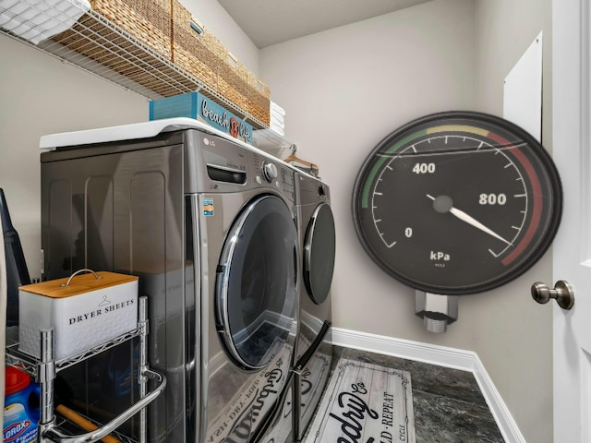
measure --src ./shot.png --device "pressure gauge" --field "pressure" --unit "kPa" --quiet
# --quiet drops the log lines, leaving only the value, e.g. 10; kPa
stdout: 950; kPa
